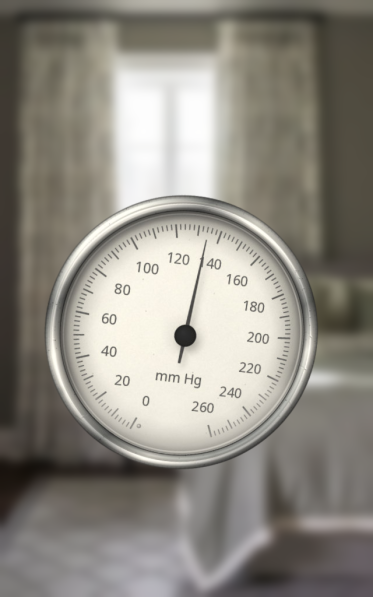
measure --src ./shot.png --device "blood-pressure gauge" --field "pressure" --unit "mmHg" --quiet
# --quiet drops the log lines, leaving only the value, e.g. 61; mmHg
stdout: 134; mmHg
